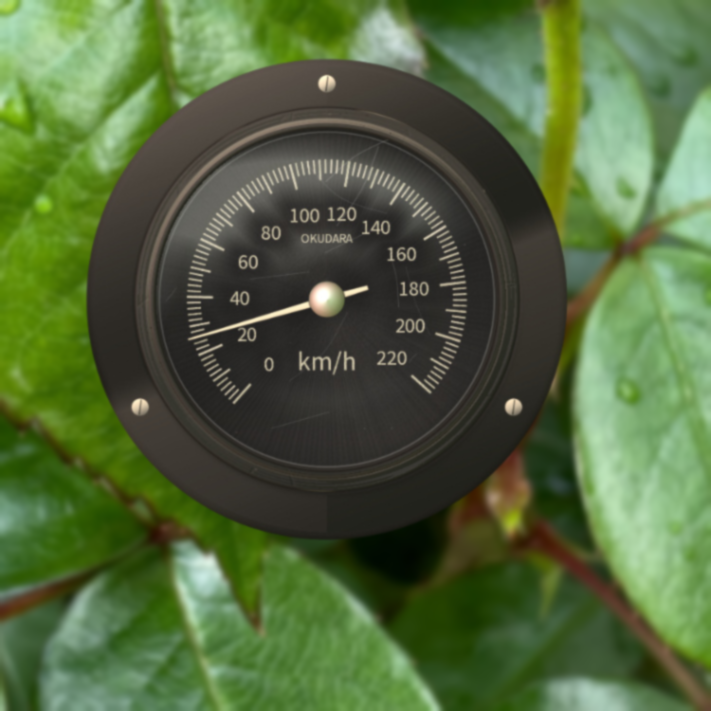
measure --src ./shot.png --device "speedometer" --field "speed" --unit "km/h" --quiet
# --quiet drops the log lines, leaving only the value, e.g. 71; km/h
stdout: 26; km/h
